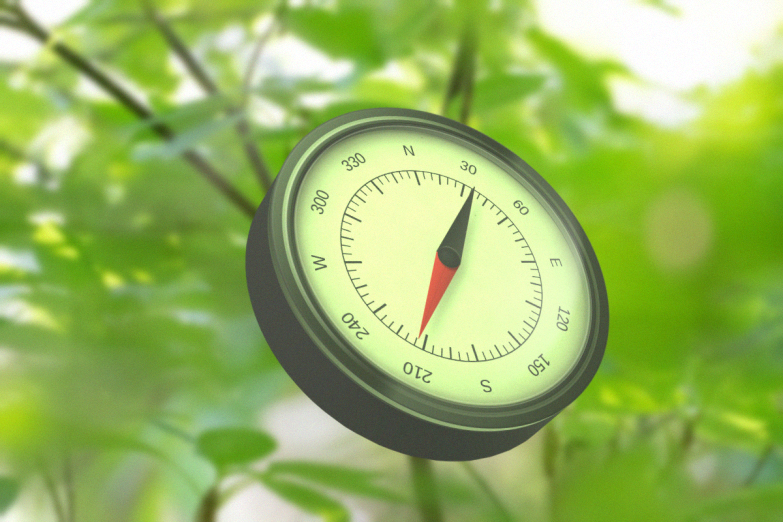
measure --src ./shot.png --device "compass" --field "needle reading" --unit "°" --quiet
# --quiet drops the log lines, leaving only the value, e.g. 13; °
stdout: 215; °
